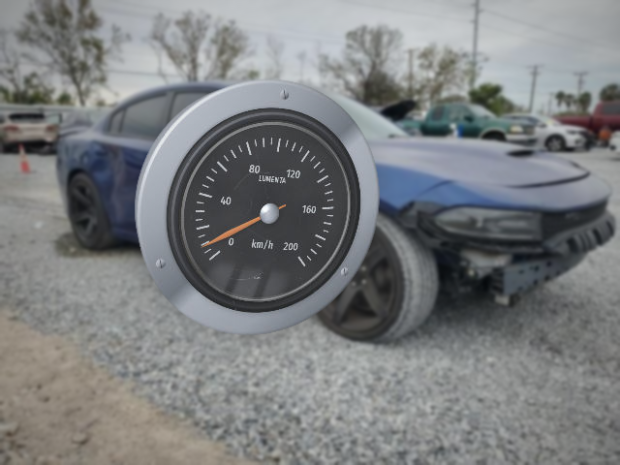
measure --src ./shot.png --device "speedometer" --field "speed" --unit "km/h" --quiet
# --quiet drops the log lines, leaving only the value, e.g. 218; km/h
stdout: 10; km/h
